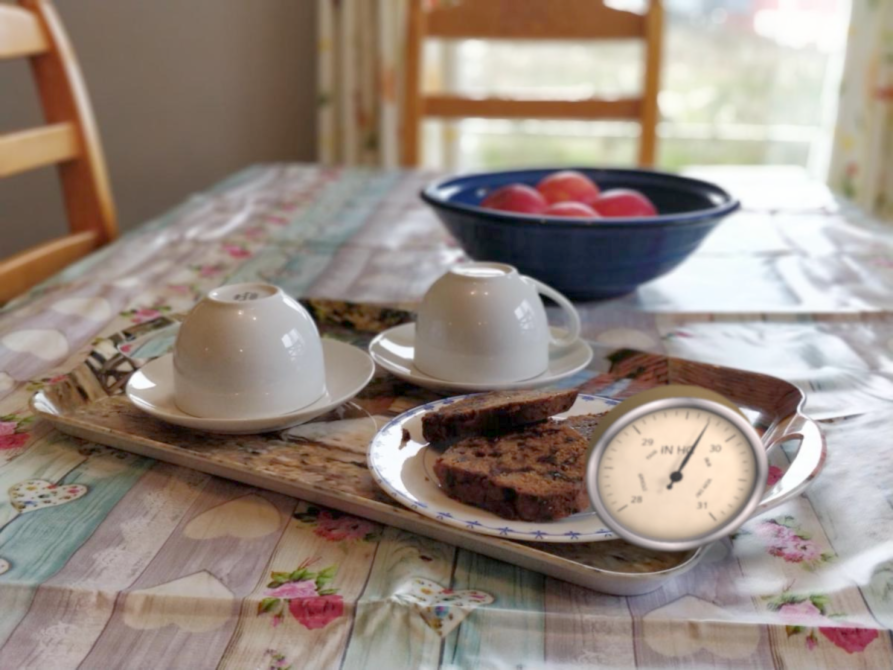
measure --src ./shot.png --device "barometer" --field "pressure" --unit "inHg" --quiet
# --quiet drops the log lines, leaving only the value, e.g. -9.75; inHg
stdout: 29.7; inHg
